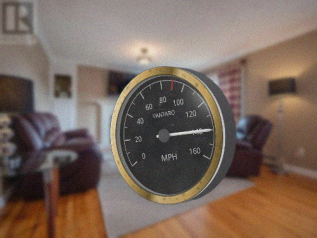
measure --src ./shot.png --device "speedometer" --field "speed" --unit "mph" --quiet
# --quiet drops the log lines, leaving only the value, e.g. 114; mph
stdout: 140; mph
